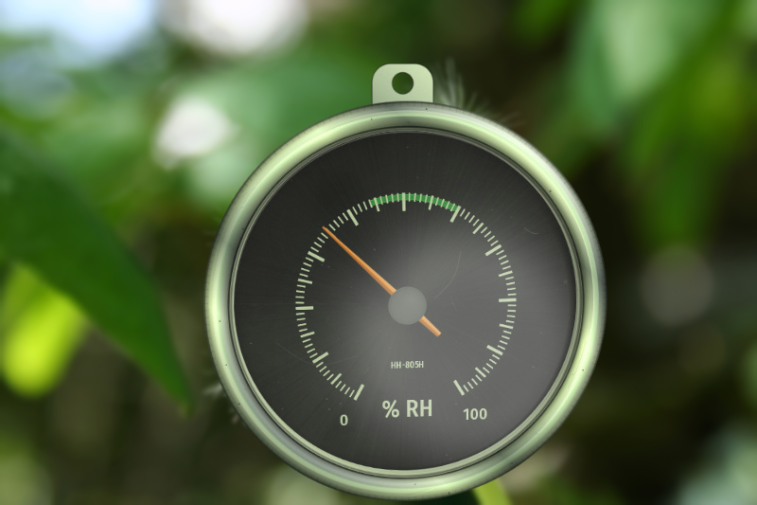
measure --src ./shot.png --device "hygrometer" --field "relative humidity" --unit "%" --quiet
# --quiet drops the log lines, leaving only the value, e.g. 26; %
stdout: 35; %
